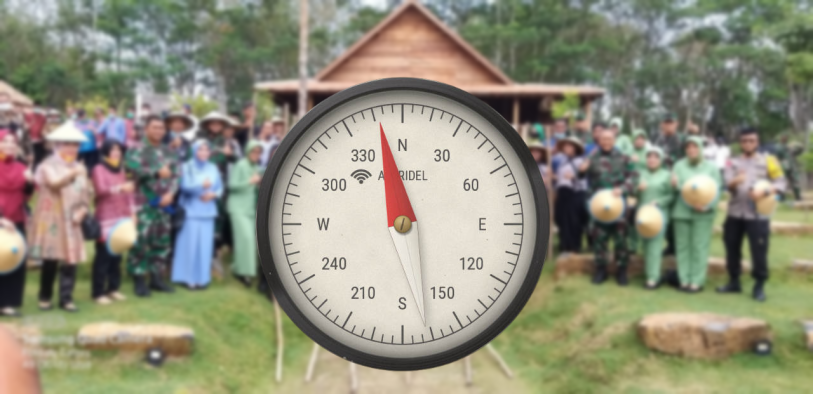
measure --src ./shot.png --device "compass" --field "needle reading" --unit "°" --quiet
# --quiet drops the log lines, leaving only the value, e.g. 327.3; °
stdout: 347.5; °
